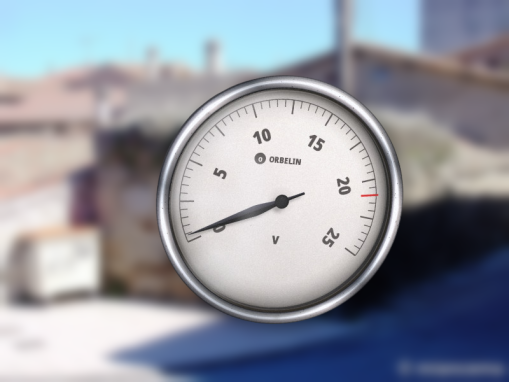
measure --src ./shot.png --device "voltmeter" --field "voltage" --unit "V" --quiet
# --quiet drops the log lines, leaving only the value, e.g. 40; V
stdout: 0.5; V
